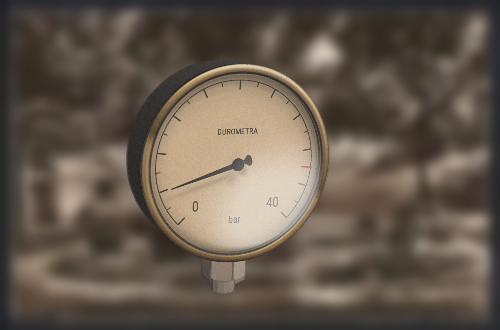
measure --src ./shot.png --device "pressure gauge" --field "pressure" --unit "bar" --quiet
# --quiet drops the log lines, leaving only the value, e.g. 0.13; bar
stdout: 4; bar
